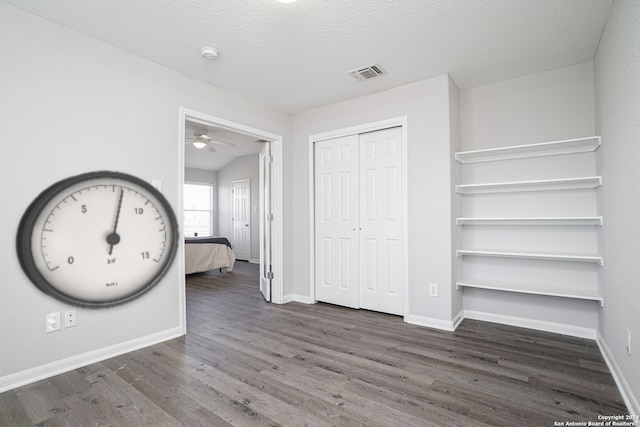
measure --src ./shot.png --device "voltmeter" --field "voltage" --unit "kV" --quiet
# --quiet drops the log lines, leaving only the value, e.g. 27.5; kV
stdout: 8; kV
